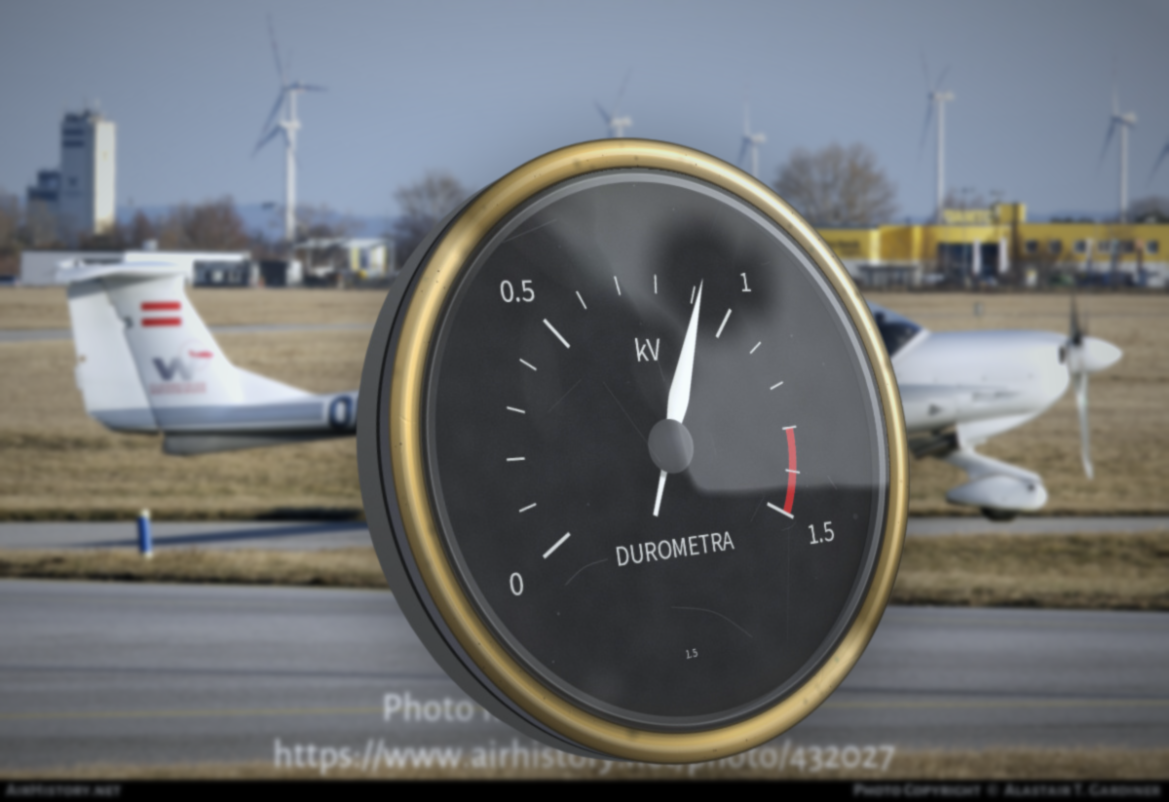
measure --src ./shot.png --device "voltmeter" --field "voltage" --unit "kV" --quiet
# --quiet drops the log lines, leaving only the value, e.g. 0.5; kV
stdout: 0.9; kV
